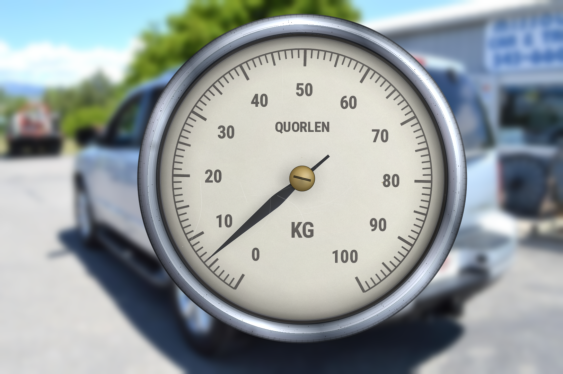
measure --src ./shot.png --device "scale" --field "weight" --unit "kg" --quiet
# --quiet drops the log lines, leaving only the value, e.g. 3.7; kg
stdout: 6; kg
